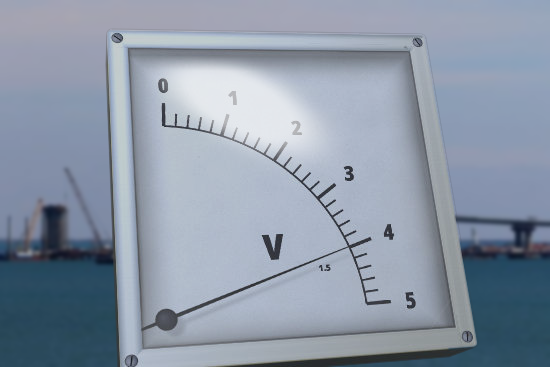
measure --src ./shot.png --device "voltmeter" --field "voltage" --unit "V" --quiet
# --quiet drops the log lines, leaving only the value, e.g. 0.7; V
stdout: 4; V
